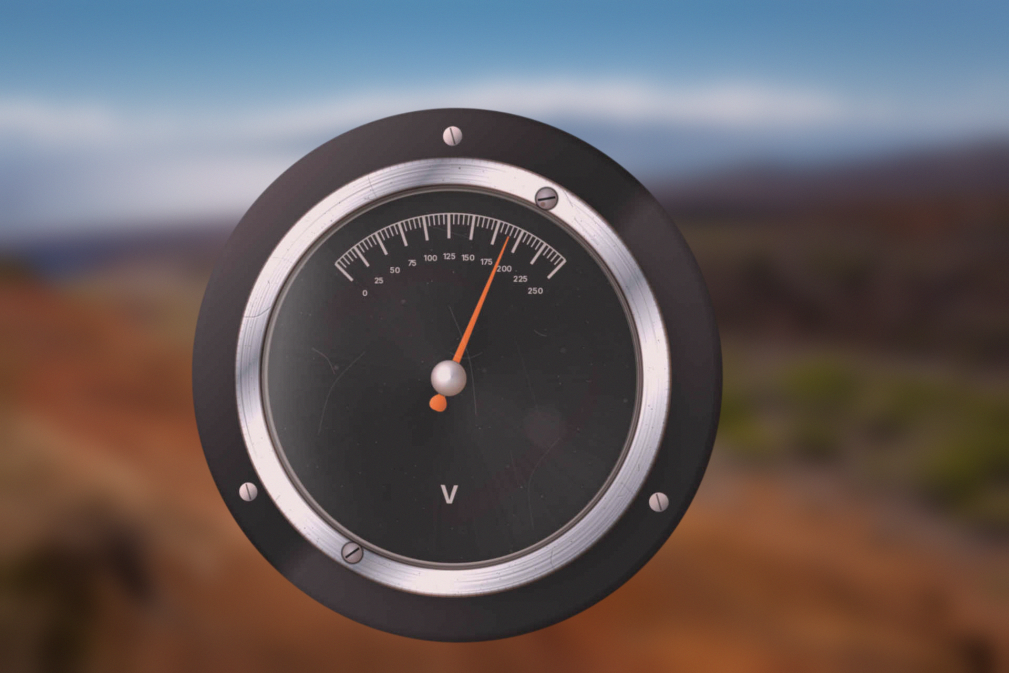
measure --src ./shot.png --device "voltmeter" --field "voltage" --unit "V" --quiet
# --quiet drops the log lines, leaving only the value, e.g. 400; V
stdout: 190; V
